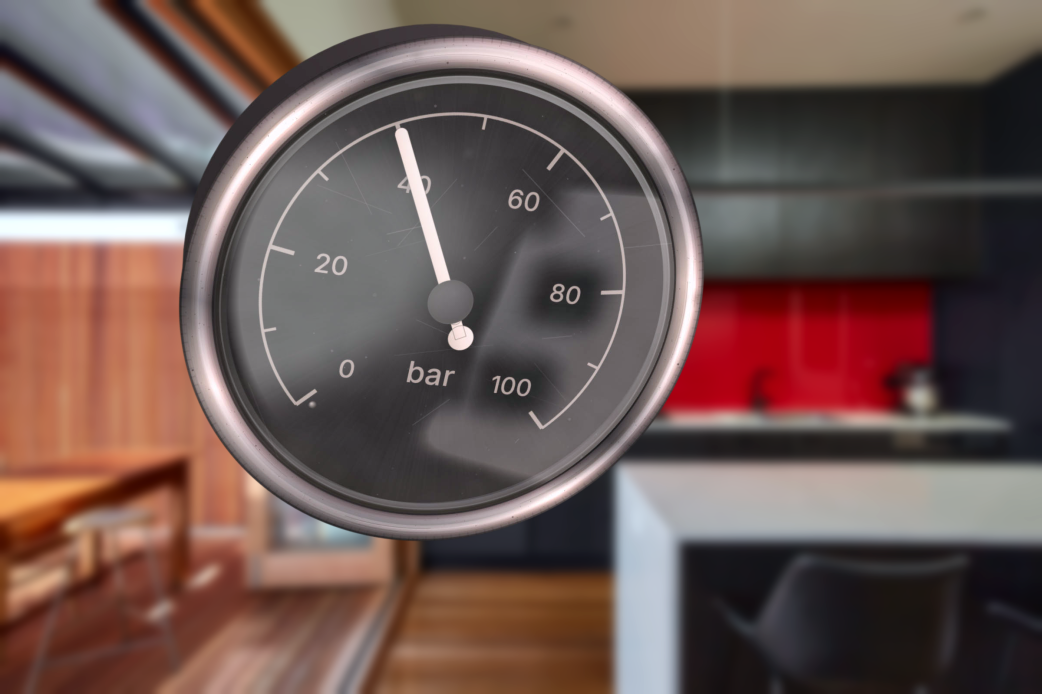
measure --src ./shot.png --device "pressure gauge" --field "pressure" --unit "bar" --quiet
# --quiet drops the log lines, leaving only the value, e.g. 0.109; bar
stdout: 40; bar
